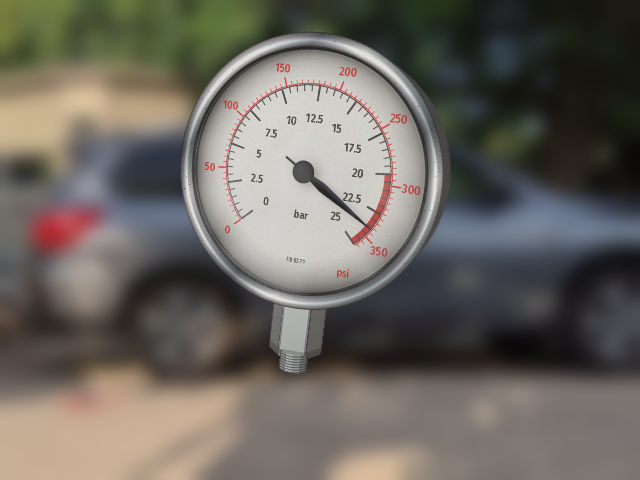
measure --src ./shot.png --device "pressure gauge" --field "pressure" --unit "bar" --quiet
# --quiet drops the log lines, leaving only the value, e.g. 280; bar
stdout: 23.5; bar
